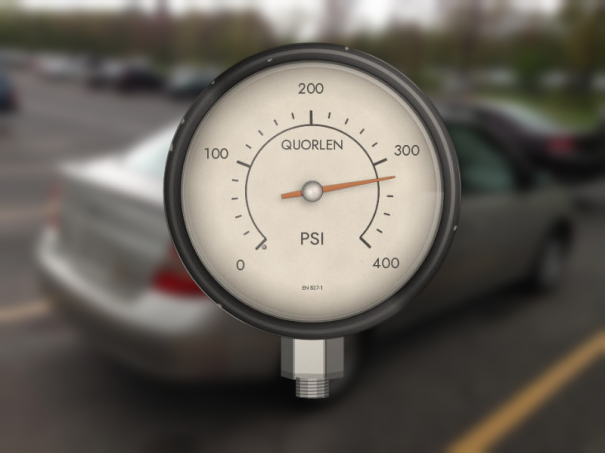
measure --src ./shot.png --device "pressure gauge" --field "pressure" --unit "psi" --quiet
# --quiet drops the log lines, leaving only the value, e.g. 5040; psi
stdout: 320; psi
